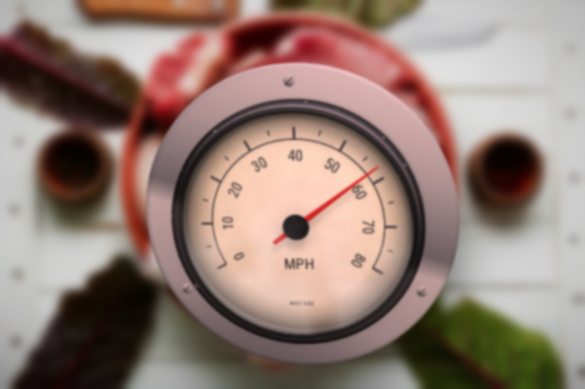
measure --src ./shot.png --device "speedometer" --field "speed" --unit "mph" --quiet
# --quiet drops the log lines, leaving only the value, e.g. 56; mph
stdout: 57.5; mph
